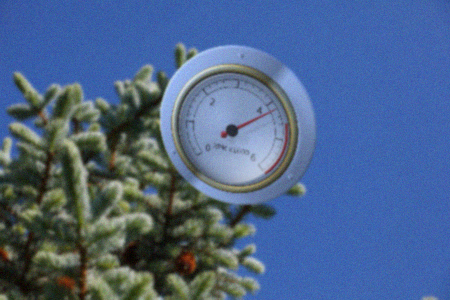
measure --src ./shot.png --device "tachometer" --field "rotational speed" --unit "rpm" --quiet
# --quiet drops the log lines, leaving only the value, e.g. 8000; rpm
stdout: 4200; rpm
